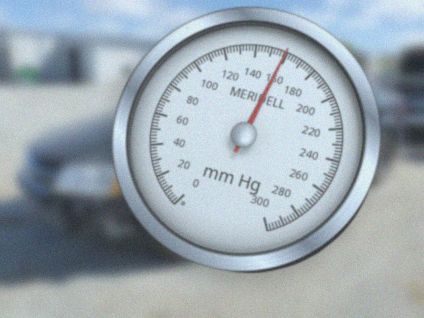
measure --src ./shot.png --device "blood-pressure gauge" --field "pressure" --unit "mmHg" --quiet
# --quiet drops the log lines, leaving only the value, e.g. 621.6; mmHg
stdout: 160; mmHg
